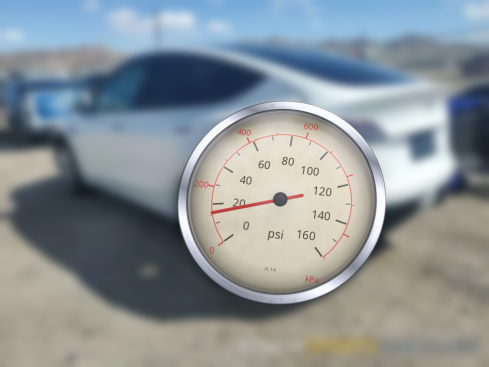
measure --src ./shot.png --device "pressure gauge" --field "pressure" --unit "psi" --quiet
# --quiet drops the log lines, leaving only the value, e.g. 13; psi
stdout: 15; psi
